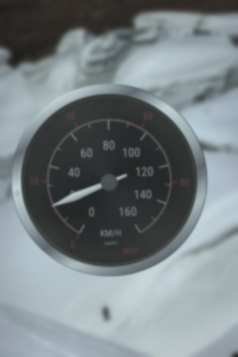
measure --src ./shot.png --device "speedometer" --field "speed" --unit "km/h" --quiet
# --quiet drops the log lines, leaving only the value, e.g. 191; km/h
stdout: 20; km/h
